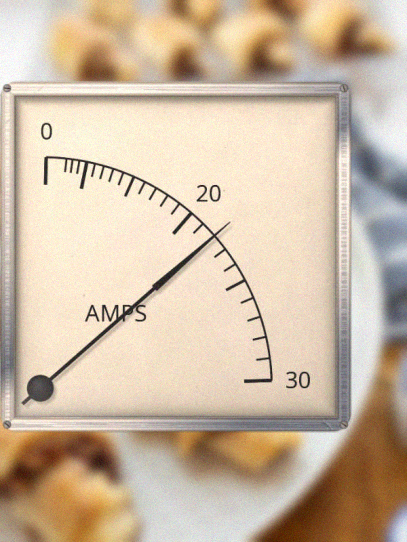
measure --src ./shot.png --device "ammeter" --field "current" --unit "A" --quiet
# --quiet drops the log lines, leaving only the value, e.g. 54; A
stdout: 22; A
